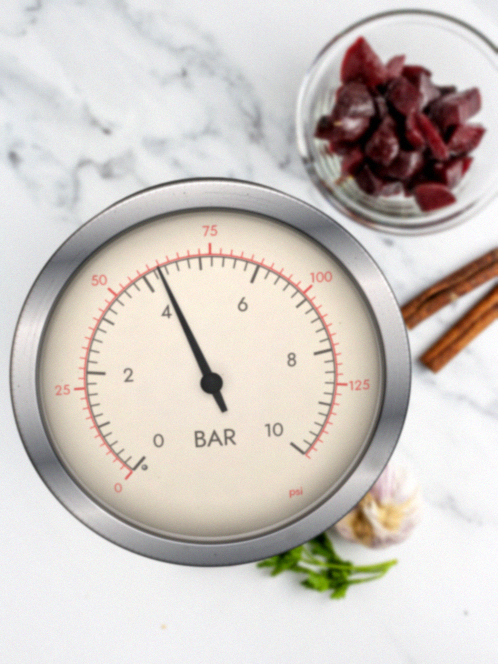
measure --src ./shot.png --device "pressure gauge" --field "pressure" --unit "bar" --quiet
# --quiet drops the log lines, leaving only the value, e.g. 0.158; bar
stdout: 4.3; bar
